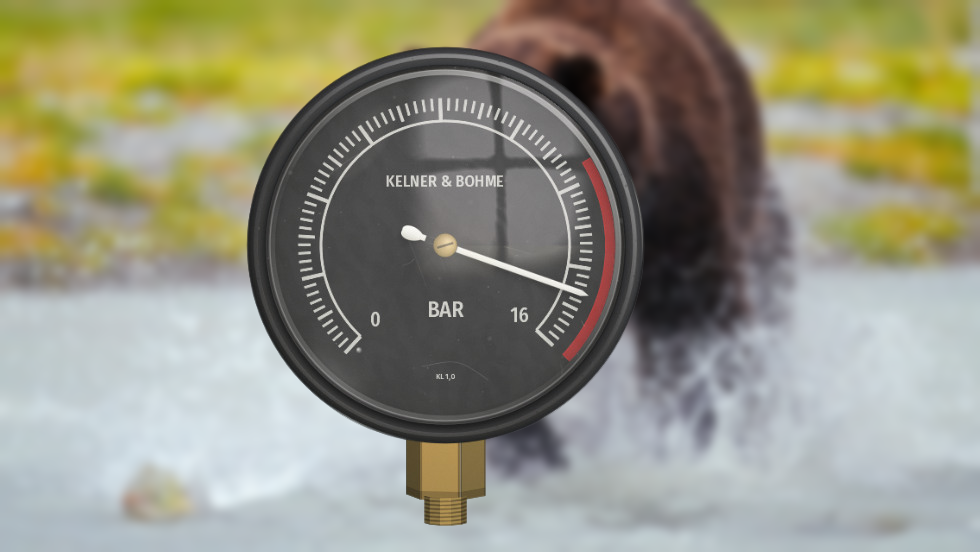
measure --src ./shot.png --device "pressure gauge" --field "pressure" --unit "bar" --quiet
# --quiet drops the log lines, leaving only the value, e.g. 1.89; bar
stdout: 14.6; bar
